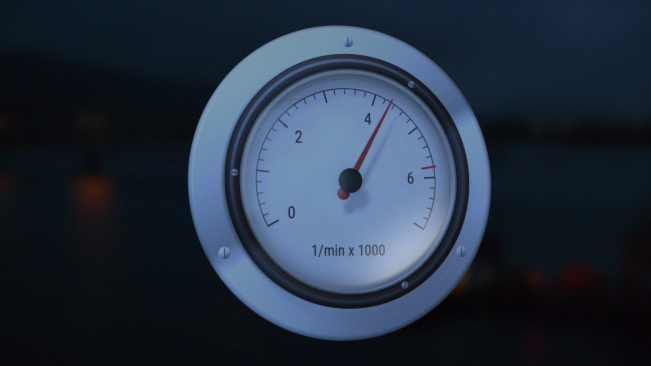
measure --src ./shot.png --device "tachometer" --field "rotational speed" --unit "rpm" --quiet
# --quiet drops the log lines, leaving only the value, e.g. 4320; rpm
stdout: 4300; rpm
